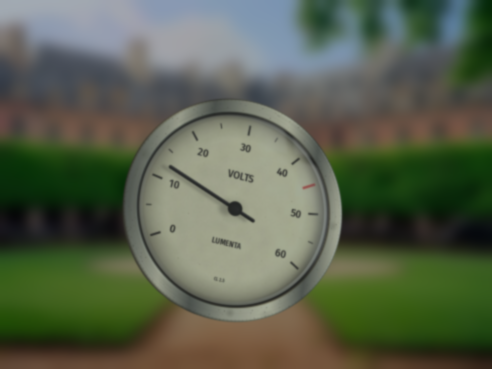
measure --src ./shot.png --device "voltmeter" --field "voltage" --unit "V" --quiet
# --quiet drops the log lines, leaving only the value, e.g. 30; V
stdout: 12.5; V
